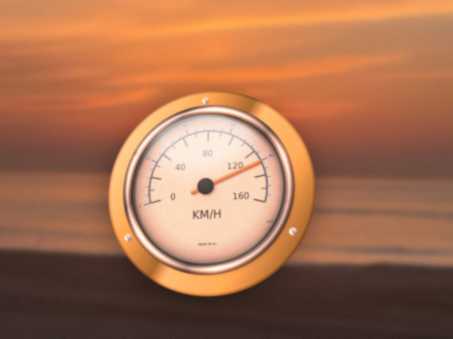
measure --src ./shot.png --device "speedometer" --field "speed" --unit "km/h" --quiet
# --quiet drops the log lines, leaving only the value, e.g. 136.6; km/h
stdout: 130; km/h
